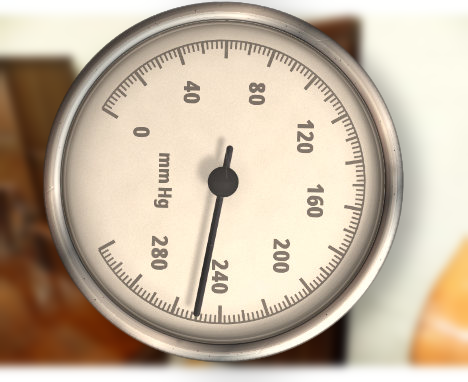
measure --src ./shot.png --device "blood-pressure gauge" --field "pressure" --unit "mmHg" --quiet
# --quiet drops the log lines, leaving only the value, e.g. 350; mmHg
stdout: 250; mmHg
